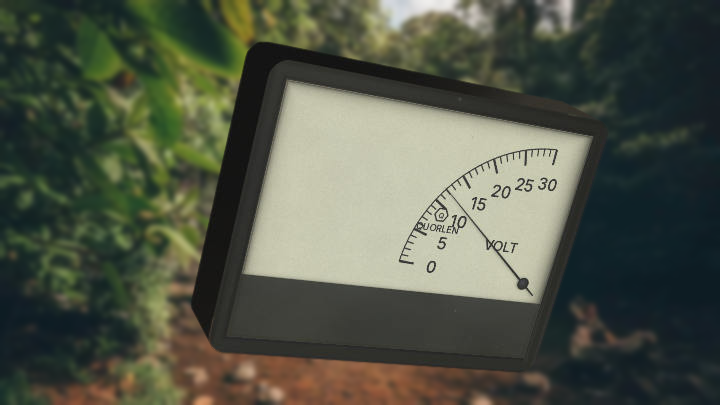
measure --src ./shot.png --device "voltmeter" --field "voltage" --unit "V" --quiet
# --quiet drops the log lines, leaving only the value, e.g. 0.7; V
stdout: 12; V
